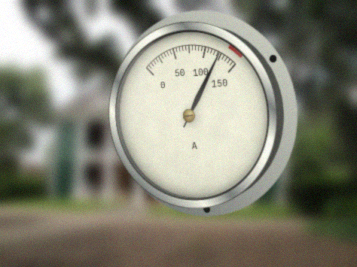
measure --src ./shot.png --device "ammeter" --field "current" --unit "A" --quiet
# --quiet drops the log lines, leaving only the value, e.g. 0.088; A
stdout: 125; A
